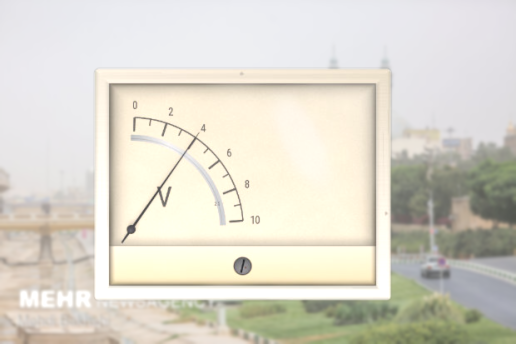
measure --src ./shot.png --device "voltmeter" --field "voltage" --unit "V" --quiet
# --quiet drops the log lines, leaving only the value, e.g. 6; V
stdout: 4; V
